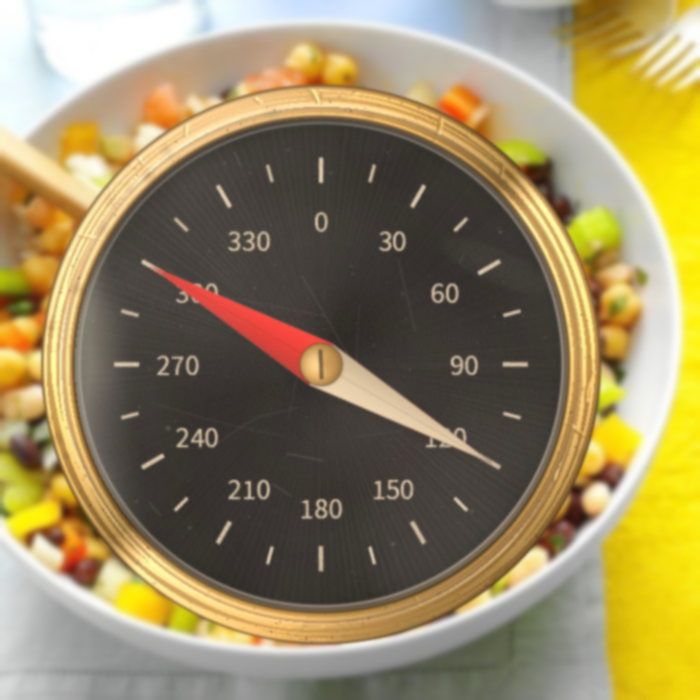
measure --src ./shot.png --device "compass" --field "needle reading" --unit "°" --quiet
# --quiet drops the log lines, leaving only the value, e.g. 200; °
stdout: 300; °
